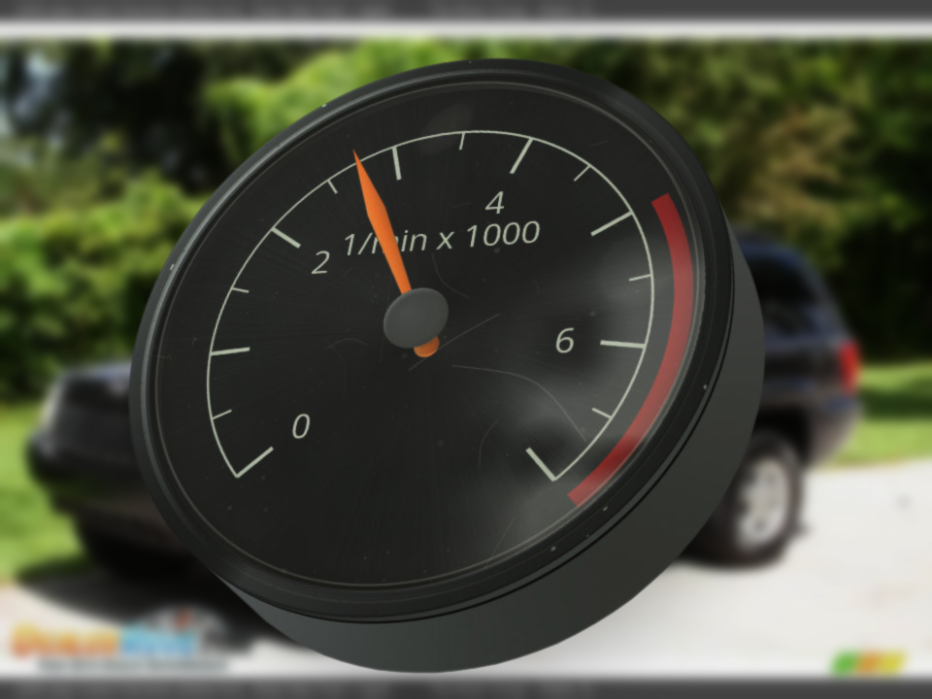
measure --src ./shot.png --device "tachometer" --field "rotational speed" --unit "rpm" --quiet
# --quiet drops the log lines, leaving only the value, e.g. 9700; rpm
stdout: 2750; rpm
